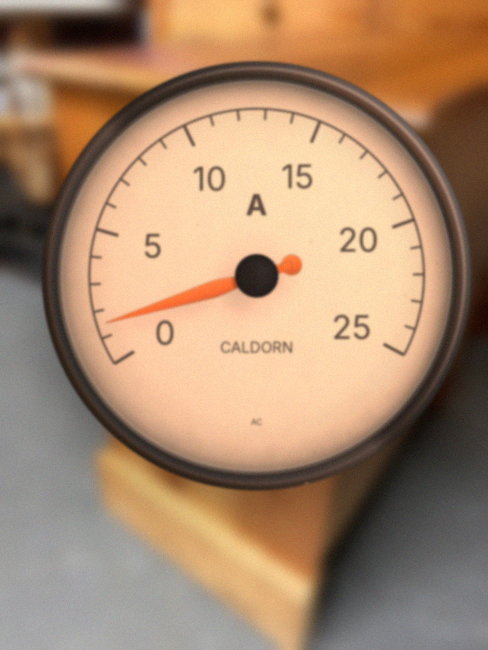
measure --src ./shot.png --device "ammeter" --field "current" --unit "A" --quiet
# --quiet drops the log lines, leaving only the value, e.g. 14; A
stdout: 1.5; A
